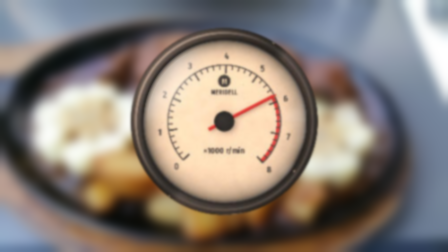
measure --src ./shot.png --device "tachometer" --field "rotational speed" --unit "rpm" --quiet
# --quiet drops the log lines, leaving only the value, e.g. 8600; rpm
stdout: 5800; rpm
